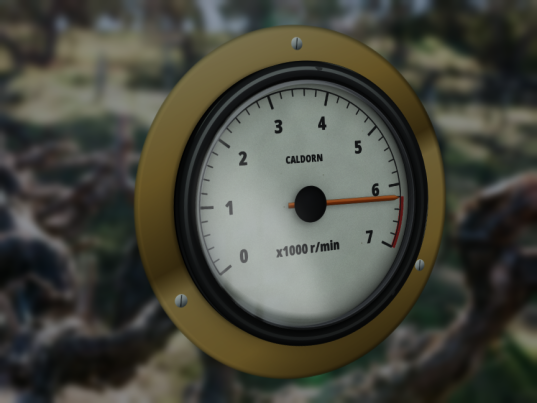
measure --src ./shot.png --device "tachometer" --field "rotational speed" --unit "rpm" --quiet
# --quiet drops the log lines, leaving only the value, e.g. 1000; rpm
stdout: 6200; rpm
